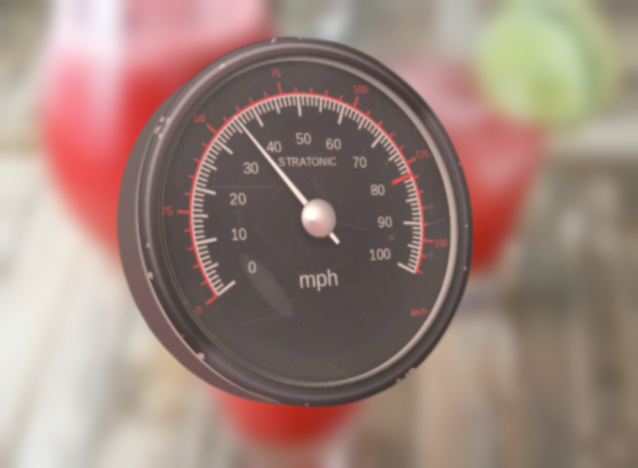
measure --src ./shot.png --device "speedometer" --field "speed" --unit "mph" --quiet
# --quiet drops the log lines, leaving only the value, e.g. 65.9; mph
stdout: 35; mph
